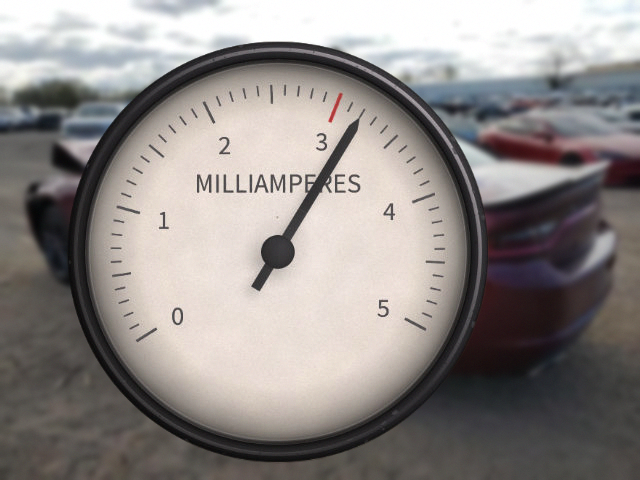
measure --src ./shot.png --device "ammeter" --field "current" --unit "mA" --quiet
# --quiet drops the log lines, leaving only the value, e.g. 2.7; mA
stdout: 3.2; mA
